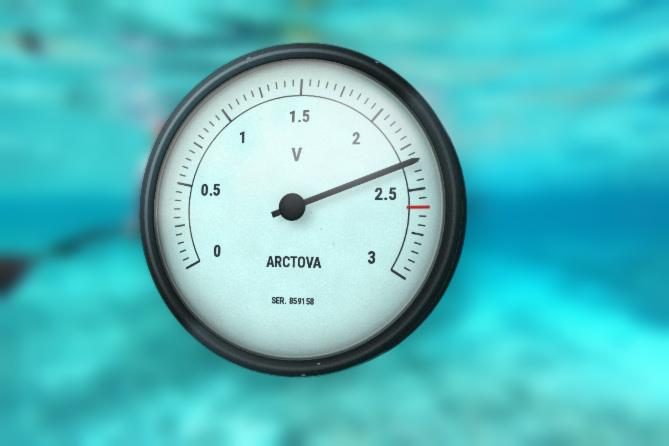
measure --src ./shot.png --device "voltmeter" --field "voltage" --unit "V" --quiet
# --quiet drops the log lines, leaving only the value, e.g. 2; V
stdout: 2.35; V
